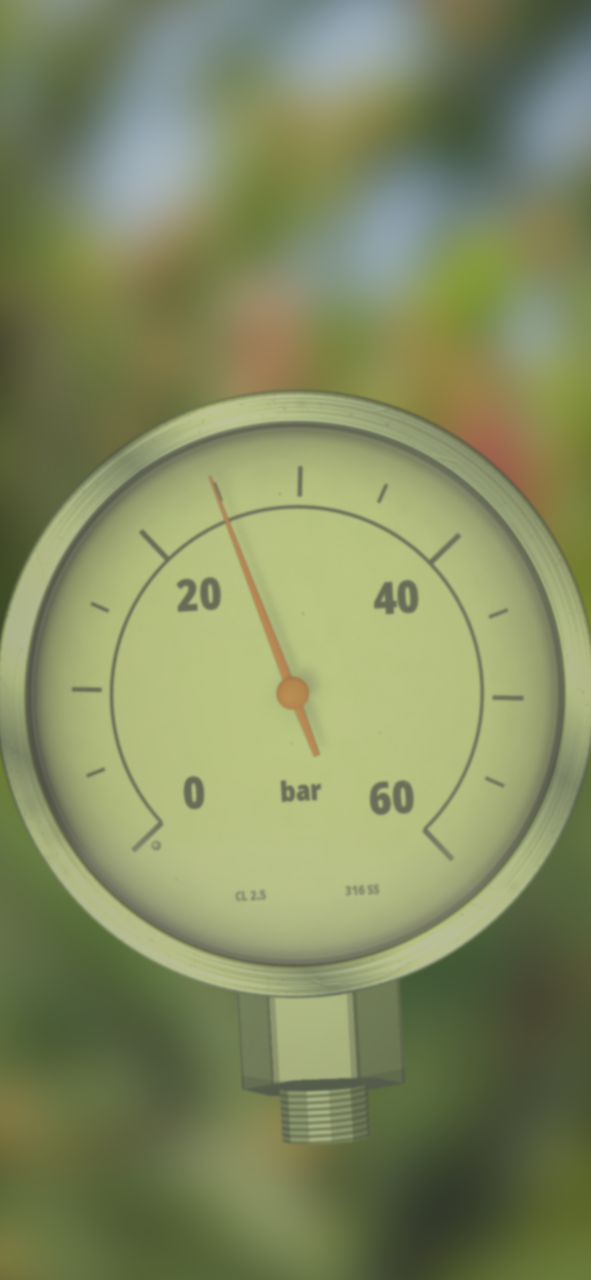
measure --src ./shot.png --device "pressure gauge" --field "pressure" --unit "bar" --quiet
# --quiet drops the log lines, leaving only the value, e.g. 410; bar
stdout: 25; bar
